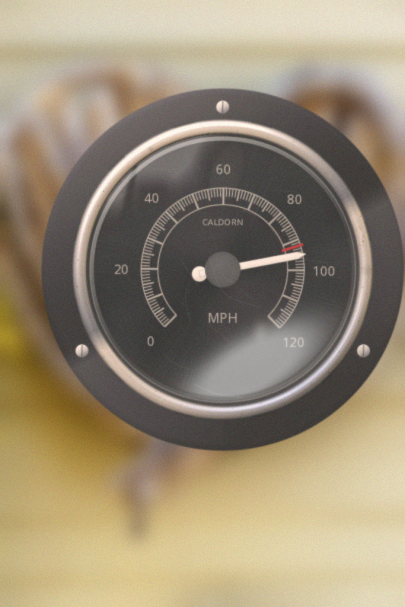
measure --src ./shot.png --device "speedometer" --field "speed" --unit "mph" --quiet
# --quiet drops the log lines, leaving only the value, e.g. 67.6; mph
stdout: 95; mph
